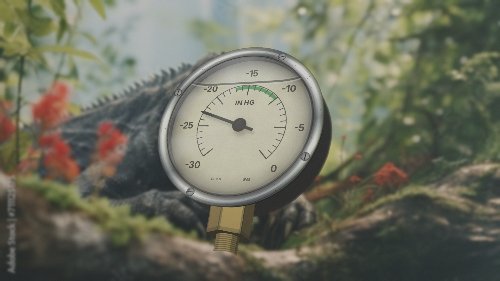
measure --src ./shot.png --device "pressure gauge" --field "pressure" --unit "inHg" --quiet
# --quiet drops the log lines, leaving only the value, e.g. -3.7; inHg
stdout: -23; inHg
